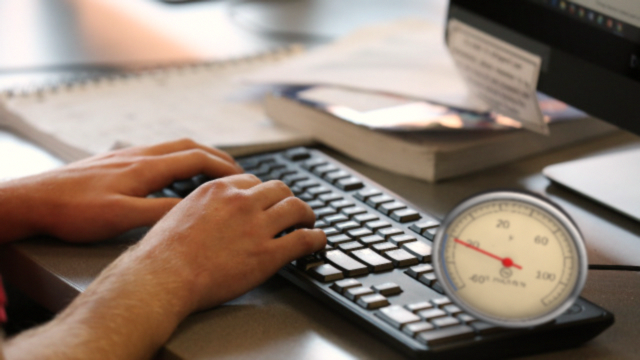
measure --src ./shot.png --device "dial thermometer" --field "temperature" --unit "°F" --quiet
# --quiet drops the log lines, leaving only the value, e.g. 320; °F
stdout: -20; °F
